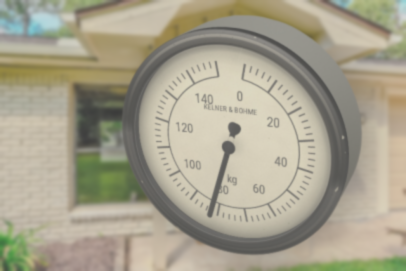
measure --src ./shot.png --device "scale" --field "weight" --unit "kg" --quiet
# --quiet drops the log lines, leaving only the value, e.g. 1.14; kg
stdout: 82; kg
